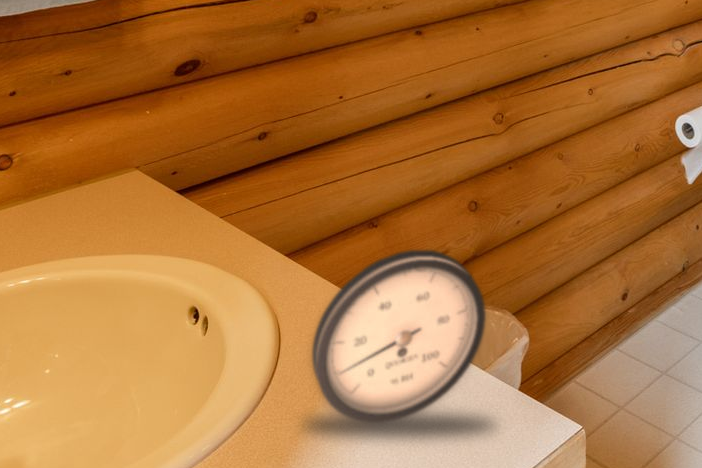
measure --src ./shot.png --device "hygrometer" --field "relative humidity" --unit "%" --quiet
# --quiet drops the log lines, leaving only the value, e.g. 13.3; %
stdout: 10; %
